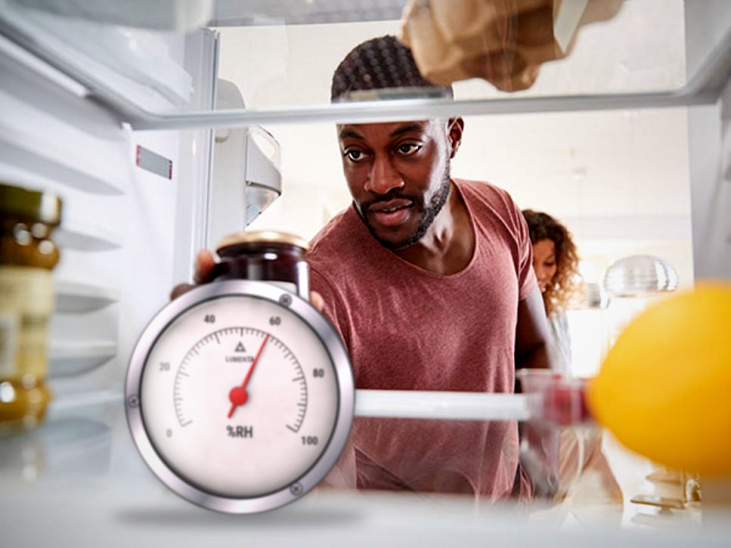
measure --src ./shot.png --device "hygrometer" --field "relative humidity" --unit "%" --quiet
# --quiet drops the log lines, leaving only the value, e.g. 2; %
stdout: 60; %
